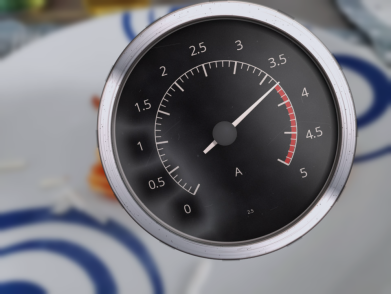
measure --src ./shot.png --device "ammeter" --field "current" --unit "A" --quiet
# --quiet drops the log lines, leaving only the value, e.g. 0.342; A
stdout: 3.7; A
